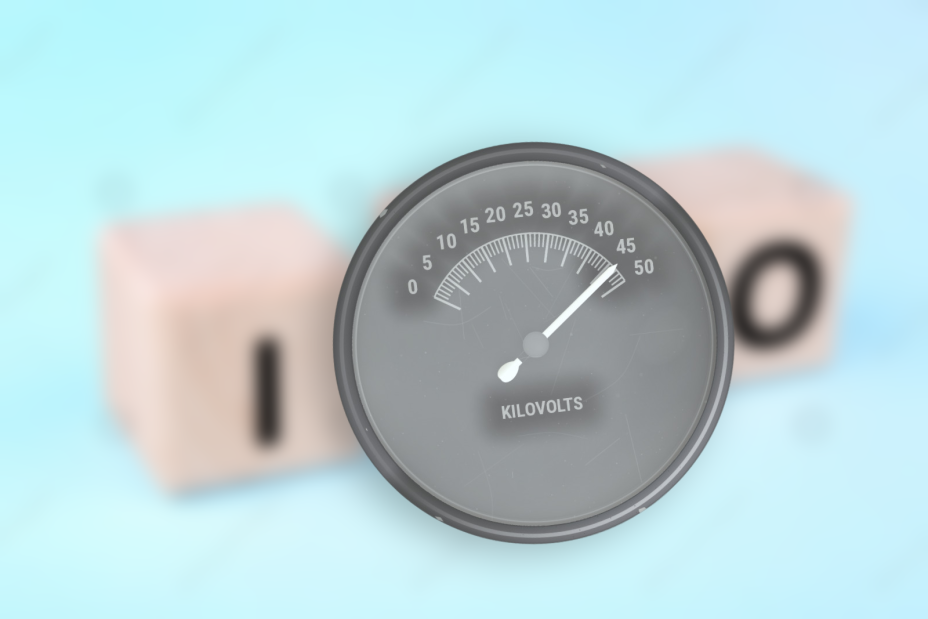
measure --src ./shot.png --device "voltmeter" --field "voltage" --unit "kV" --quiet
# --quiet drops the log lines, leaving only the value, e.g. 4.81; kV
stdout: 46; kV
